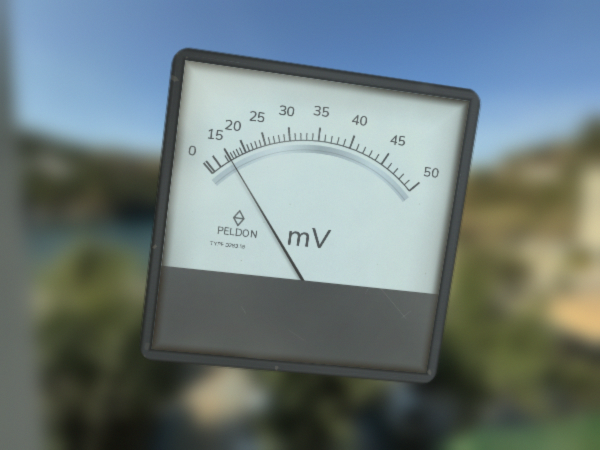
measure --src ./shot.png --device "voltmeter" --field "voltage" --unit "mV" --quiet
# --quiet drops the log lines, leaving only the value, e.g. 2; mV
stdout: 15; mV
